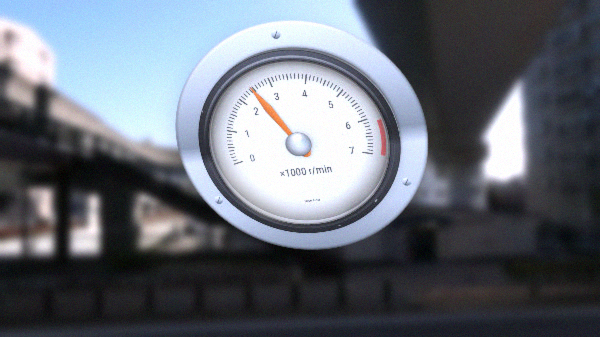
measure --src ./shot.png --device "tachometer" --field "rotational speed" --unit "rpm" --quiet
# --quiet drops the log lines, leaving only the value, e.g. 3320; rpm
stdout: 2500; rpm
